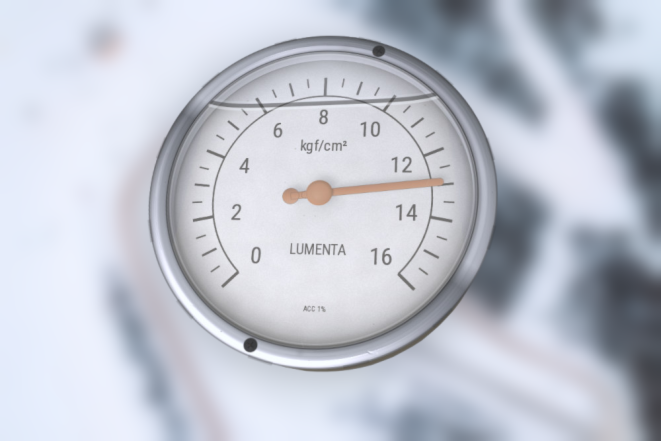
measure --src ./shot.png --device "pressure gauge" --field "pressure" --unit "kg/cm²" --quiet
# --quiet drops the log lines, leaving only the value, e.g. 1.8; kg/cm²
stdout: 13; kg/cm²
